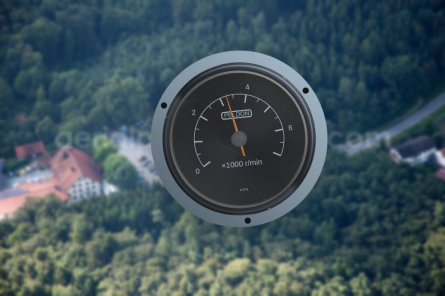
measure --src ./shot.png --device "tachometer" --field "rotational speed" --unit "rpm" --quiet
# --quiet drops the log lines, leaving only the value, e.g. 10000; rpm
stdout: 3250; rpm
